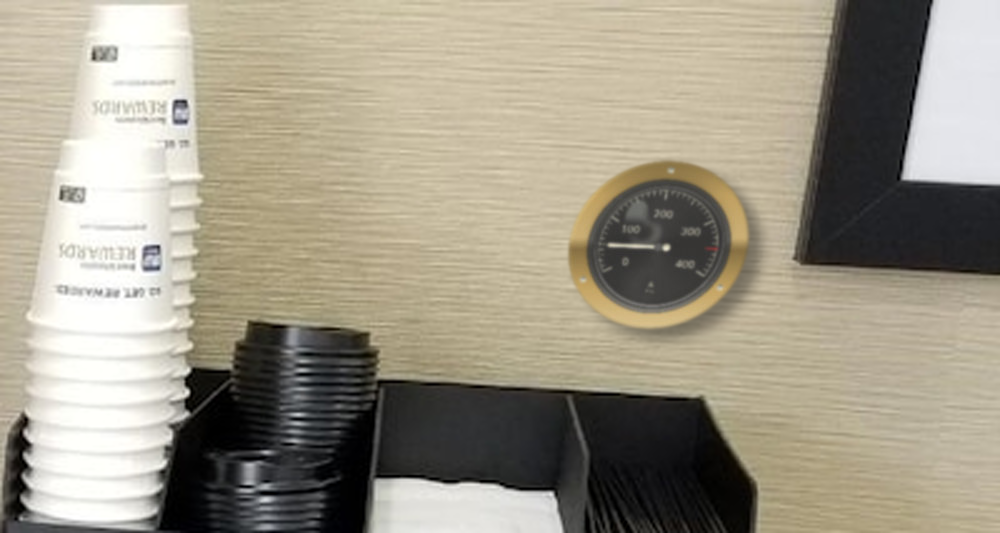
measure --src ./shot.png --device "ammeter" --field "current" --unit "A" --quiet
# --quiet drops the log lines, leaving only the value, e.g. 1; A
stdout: 50; A
